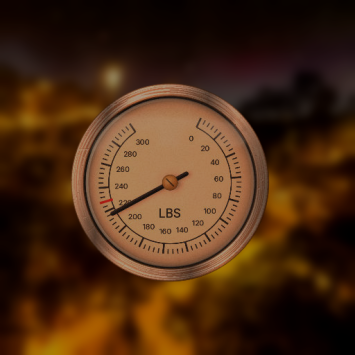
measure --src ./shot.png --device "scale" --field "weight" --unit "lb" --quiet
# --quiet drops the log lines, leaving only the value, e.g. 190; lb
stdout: 216; lb
